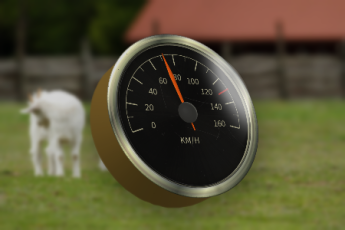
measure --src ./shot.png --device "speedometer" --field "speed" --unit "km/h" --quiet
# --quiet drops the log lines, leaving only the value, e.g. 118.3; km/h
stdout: 70; km/h
